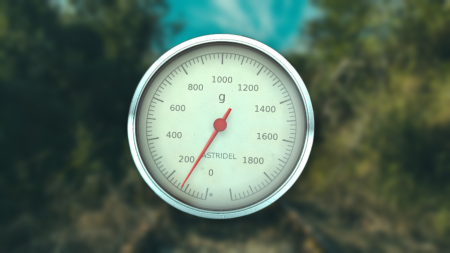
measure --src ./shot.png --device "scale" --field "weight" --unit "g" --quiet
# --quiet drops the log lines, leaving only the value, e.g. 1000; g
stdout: 120; g
